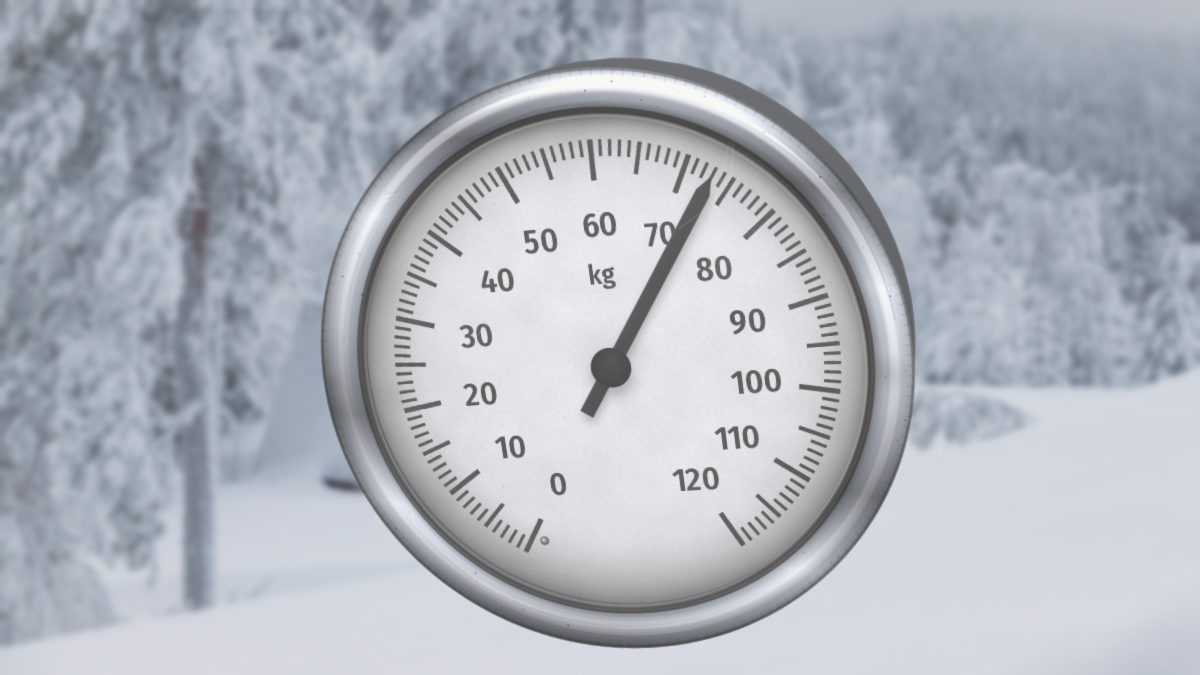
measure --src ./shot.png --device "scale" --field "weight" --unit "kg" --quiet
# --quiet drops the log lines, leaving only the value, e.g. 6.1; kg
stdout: 73; kg
